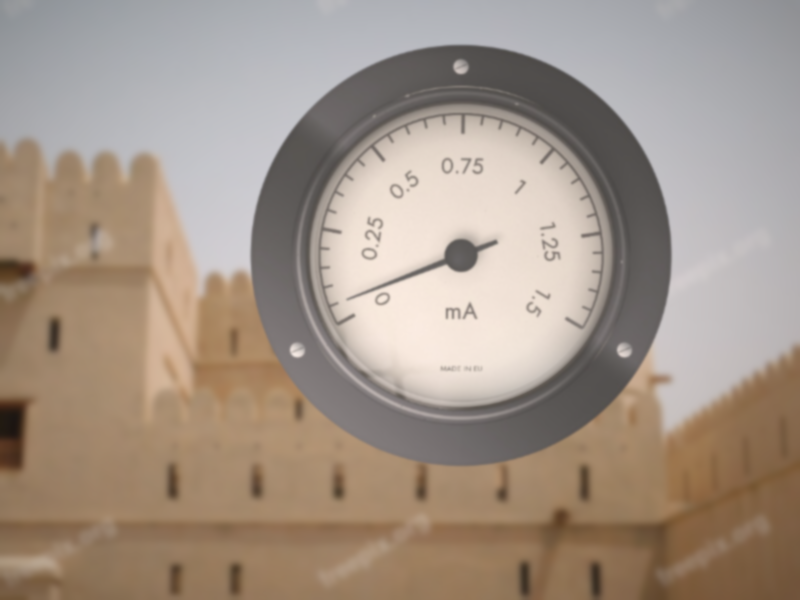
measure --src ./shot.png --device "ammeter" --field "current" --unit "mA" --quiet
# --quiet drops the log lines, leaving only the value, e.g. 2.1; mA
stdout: 0.05; mA
